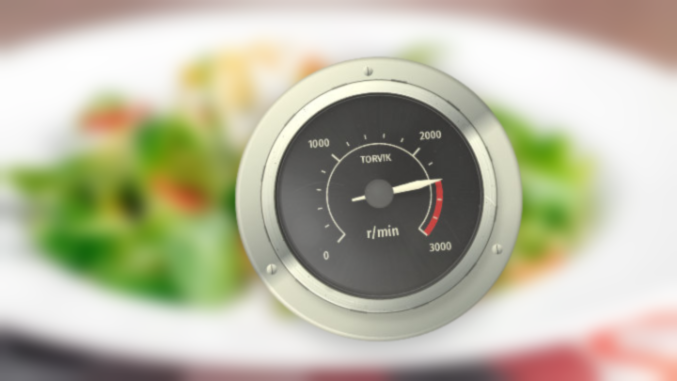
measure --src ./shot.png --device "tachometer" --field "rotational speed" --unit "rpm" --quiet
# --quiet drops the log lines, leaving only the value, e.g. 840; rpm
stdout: 2400; rpm
